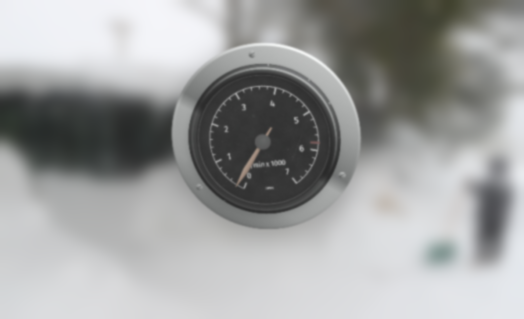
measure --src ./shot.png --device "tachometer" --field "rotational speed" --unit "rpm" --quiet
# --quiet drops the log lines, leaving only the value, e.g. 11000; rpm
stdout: 200; rpm
